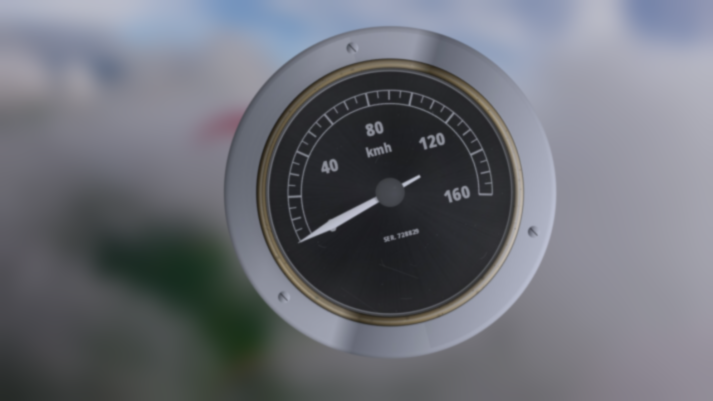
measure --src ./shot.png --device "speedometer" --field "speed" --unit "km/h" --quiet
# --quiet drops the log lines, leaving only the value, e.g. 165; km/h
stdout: 0; km/h
